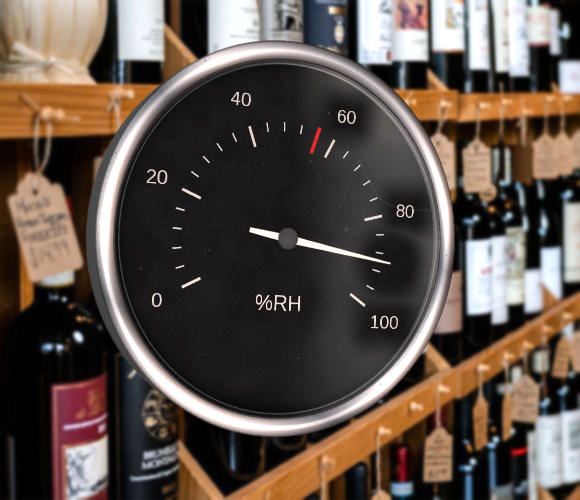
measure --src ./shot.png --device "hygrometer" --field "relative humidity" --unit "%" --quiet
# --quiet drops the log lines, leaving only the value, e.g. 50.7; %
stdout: 90; %
